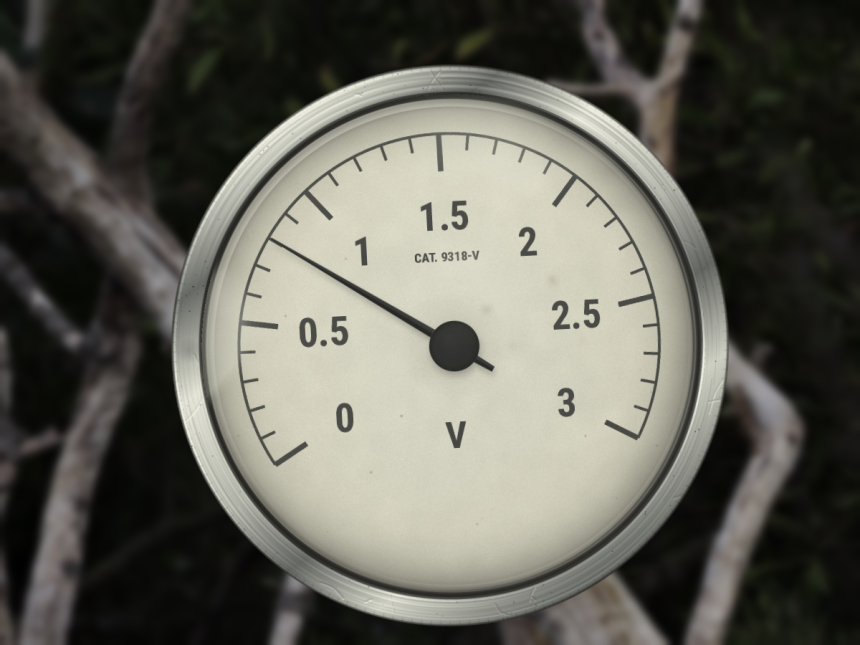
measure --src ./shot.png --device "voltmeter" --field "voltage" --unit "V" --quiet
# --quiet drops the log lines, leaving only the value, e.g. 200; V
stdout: 0.8; V
